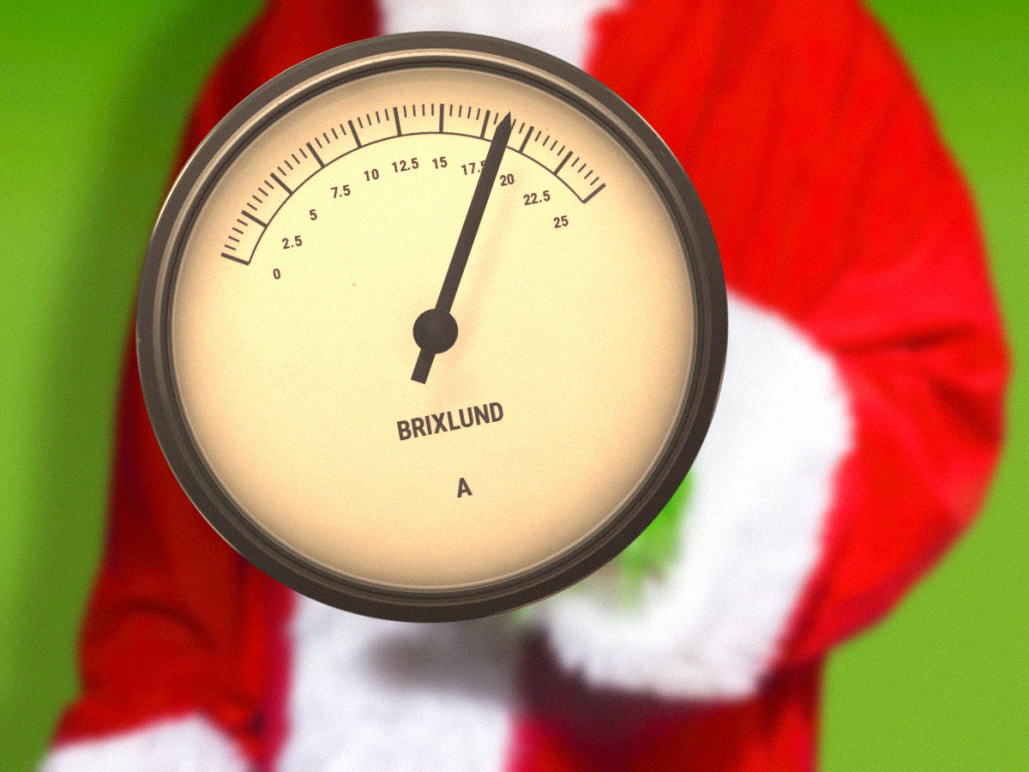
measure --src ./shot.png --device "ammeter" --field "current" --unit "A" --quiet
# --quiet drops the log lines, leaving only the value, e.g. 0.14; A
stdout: 18.5; A
